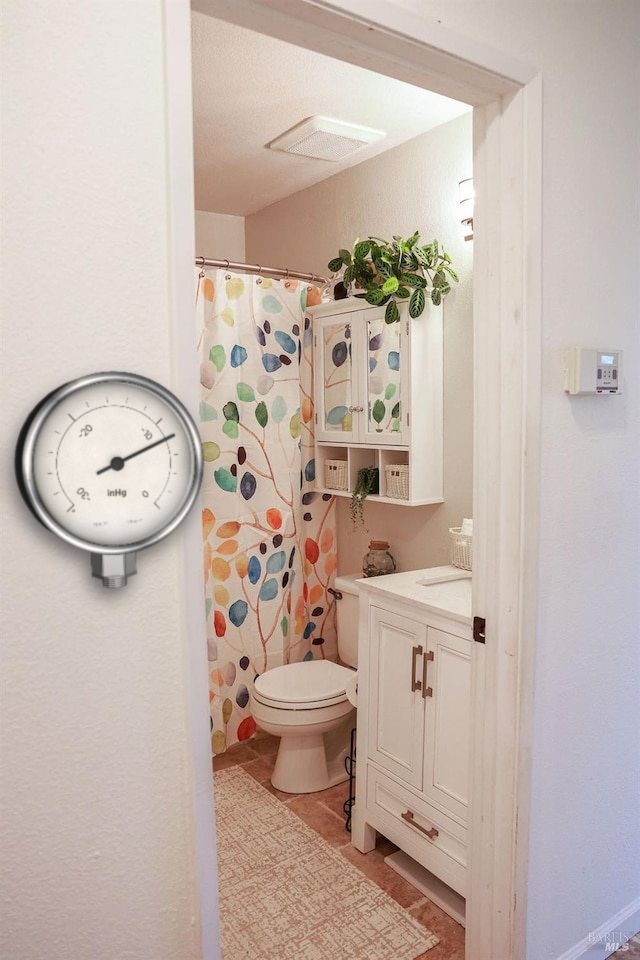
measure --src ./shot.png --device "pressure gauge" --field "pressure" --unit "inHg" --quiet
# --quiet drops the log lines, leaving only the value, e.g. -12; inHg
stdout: -8; inHg
